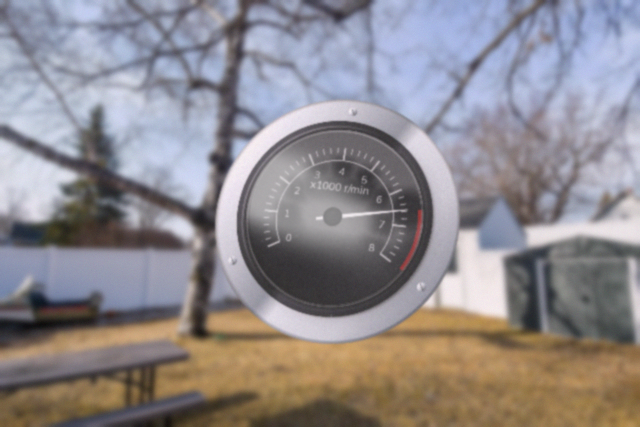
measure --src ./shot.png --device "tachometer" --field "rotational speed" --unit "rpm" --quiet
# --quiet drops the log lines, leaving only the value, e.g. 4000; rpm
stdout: 6600; rpm
